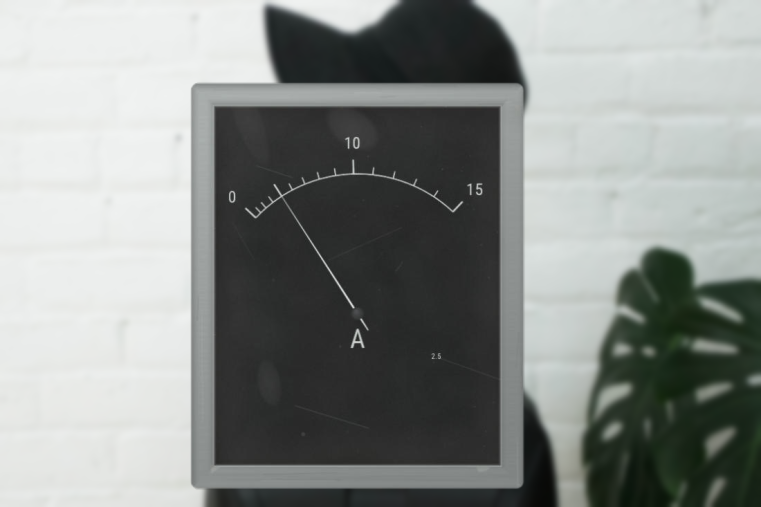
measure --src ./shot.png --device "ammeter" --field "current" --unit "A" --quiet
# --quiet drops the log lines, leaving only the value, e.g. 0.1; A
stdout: 5; A
